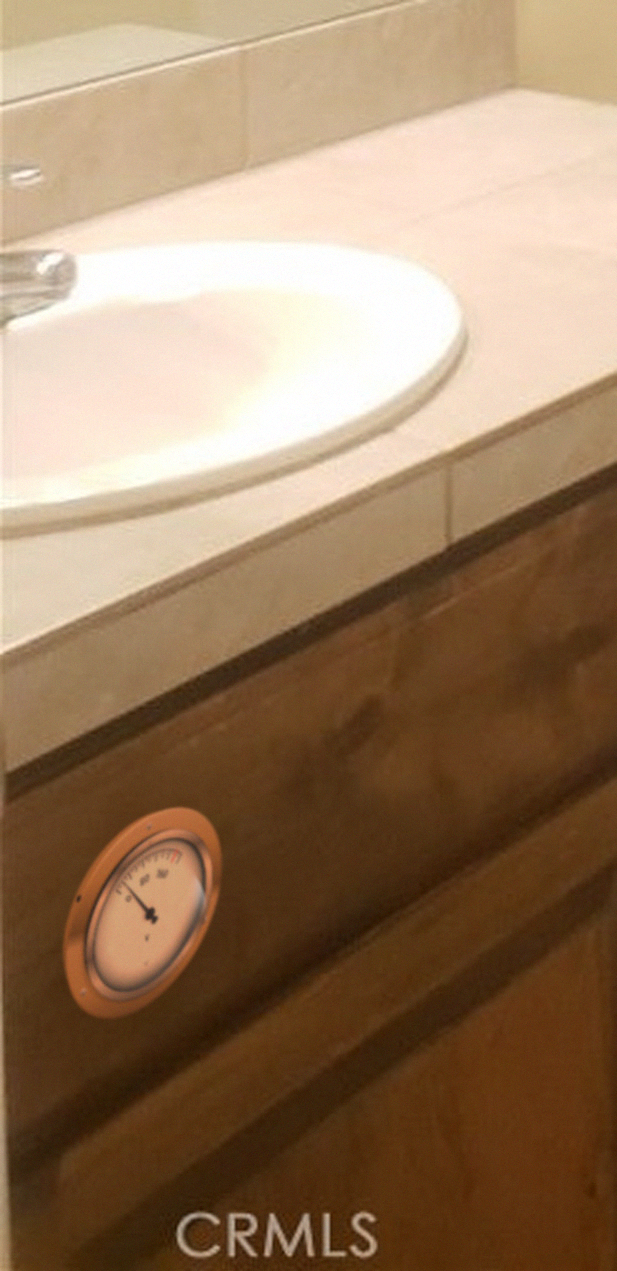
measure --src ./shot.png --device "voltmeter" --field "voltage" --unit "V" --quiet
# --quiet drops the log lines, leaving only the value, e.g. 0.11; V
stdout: 20; V
